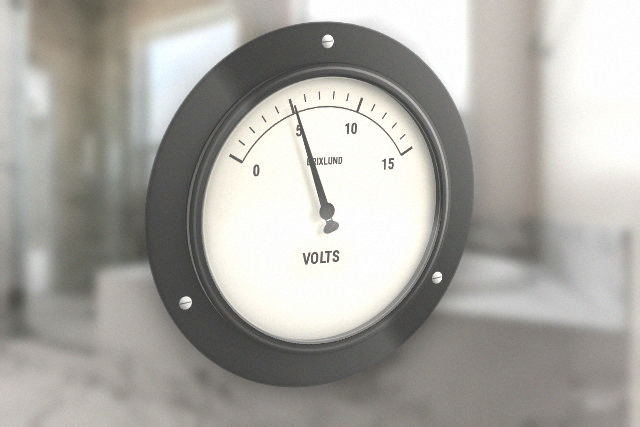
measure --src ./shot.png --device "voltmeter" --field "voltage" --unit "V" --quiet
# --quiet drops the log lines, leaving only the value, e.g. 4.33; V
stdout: 5; V
